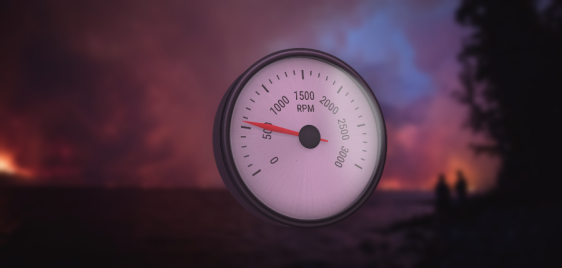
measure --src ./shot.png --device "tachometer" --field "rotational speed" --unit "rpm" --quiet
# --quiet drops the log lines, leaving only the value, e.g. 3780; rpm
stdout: 550; rpm
